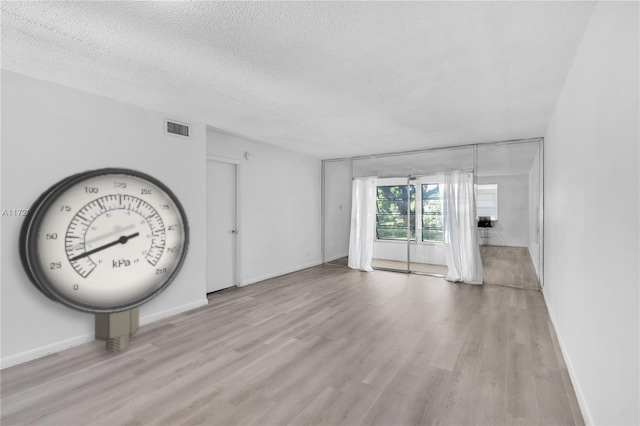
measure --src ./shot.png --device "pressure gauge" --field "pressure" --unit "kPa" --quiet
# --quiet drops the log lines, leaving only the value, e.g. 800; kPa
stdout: 25; kPa
